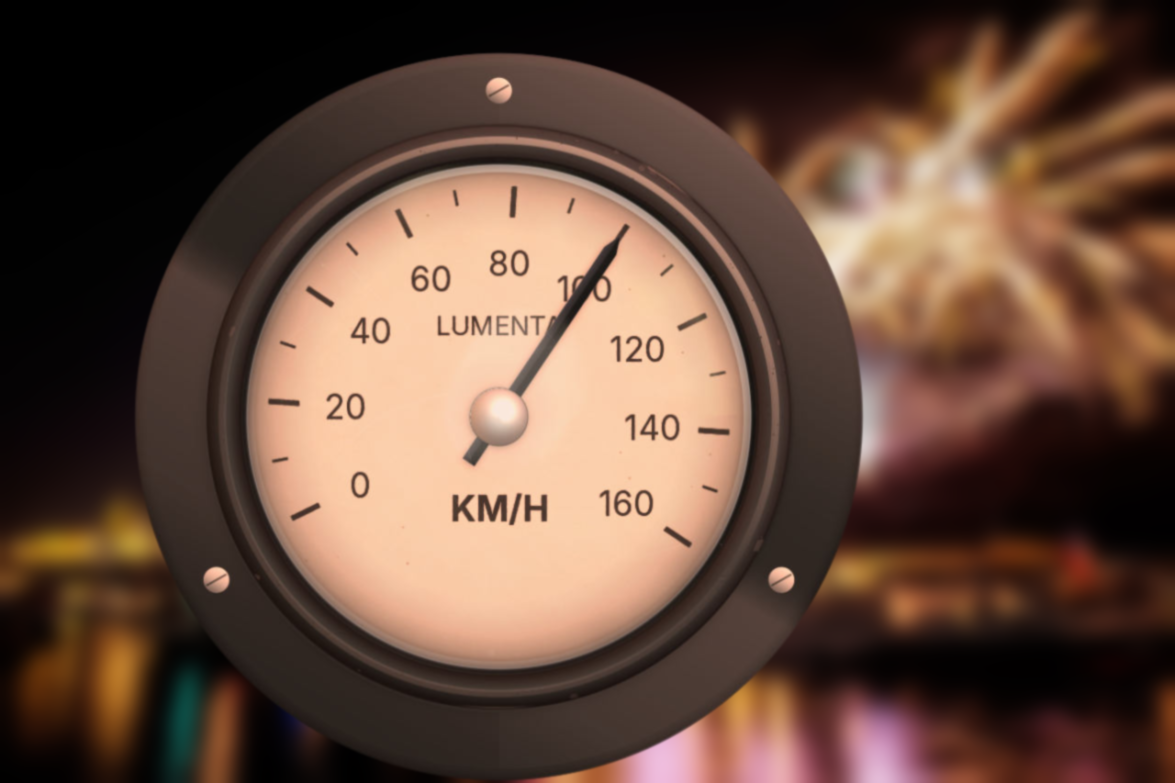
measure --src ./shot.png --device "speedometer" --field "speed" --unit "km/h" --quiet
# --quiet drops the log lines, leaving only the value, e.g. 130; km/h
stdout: 100; km/h
